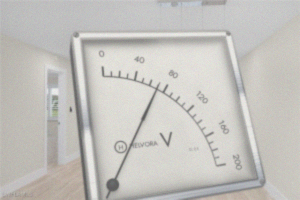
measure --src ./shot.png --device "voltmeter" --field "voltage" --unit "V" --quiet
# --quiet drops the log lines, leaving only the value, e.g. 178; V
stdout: 70; V
